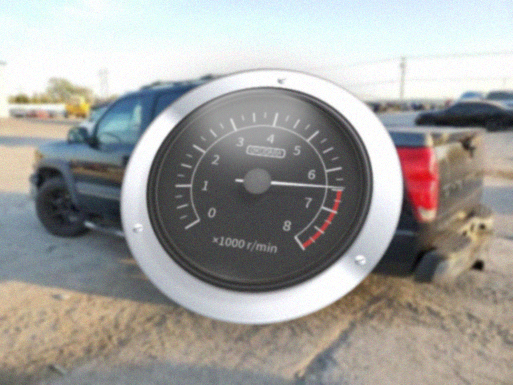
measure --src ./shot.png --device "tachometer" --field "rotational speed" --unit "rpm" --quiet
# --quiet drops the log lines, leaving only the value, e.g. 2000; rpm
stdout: 6500; rpm
